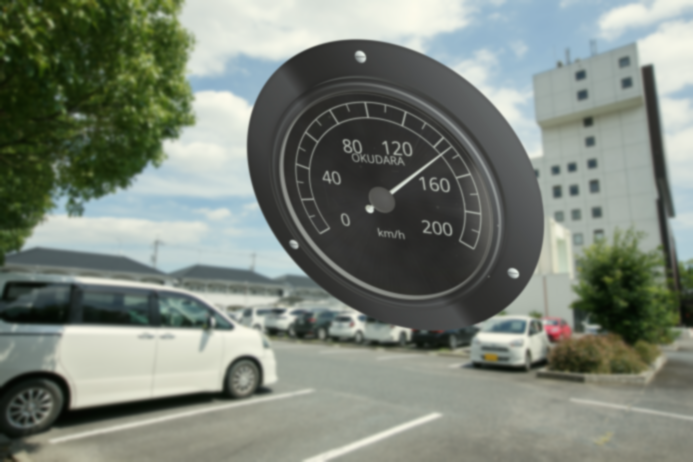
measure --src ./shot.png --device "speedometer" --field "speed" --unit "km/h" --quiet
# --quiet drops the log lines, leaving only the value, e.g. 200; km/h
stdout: 145; km/h
